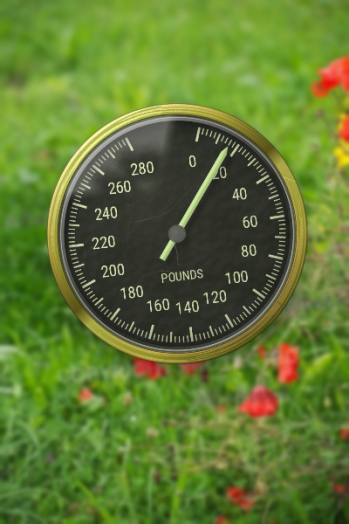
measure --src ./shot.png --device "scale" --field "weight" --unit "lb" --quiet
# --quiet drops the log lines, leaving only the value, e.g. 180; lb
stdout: 16; lb
